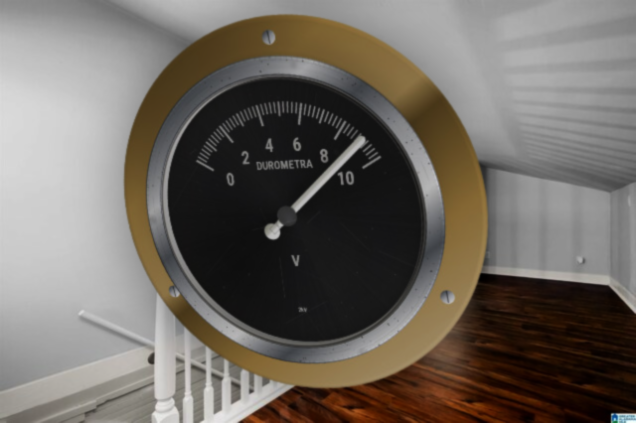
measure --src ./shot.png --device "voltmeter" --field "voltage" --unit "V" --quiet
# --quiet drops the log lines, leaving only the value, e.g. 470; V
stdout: 9; V
